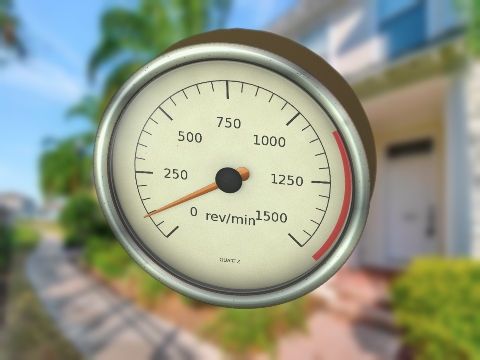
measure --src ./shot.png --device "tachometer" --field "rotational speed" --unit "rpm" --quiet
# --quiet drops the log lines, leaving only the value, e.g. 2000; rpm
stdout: 100; rpm
